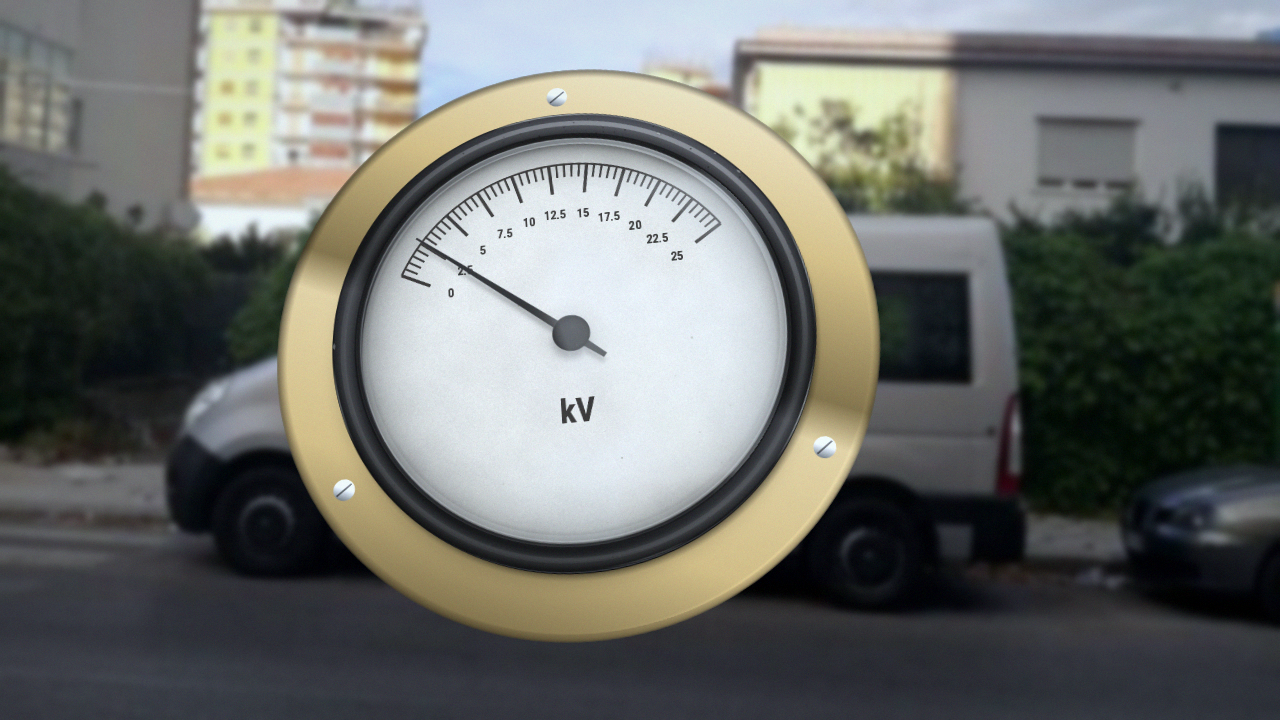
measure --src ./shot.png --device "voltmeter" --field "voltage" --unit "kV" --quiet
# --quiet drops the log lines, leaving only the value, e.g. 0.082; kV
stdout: 2.5; kV
